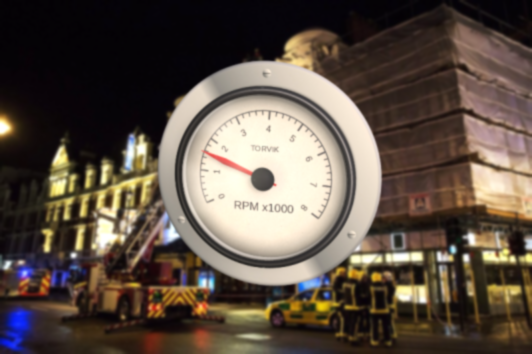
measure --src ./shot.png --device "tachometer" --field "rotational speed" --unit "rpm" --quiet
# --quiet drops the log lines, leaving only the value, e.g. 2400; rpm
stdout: 1600; rpm
